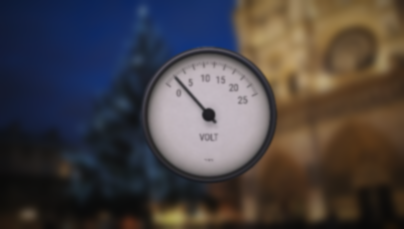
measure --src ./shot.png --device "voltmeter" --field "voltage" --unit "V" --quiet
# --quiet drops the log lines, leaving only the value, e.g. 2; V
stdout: 2.5; V
